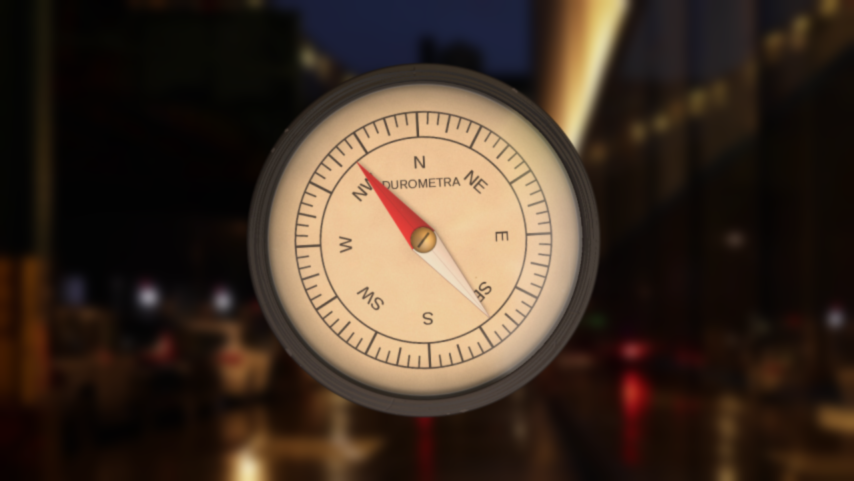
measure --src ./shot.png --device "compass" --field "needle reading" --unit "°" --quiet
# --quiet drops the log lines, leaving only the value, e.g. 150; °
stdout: 322.5; °
